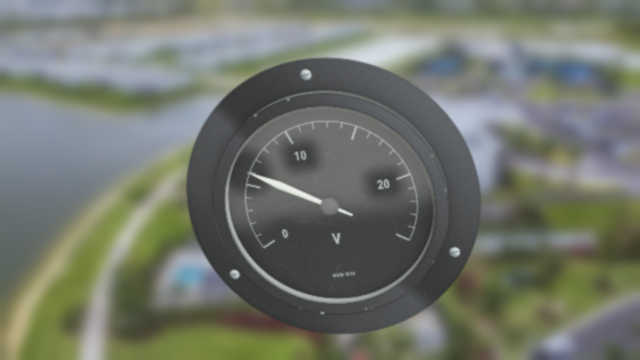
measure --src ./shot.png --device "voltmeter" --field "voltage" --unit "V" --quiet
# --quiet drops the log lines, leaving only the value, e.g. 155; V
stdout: 6; V
